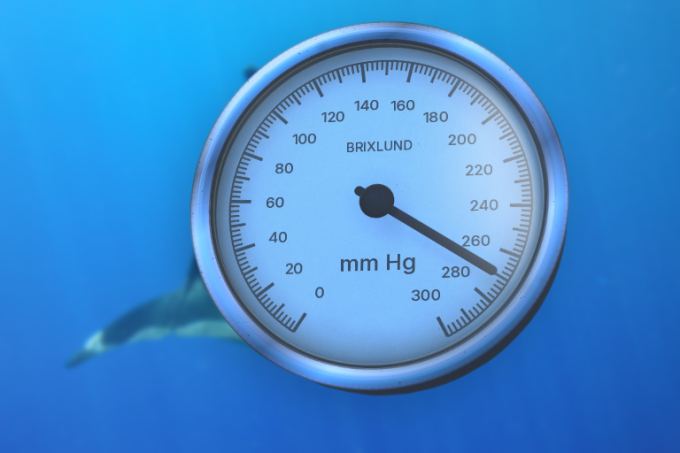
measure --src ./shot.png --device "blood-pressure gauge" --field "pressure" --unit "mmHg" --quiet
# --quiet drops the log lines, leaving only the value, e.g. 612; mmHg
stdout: 270; mmHg
